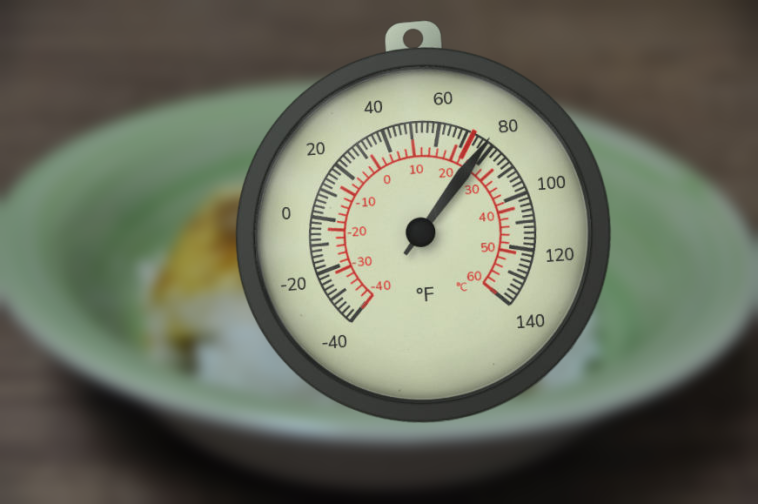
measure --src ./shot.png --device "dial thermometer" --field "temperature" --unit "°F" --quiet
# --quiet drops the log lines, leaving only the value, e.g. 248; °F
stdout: 78; °F
